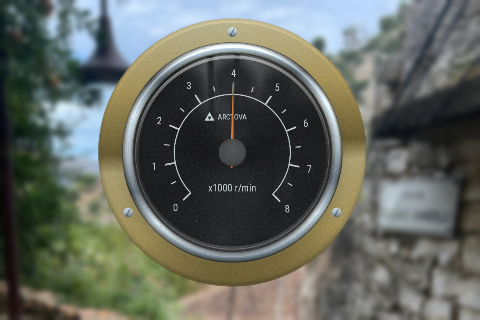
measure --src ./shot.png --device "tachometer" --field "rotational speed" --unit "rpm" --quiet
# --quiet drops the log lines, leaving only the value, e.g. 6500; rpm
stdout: 4000; rpm
